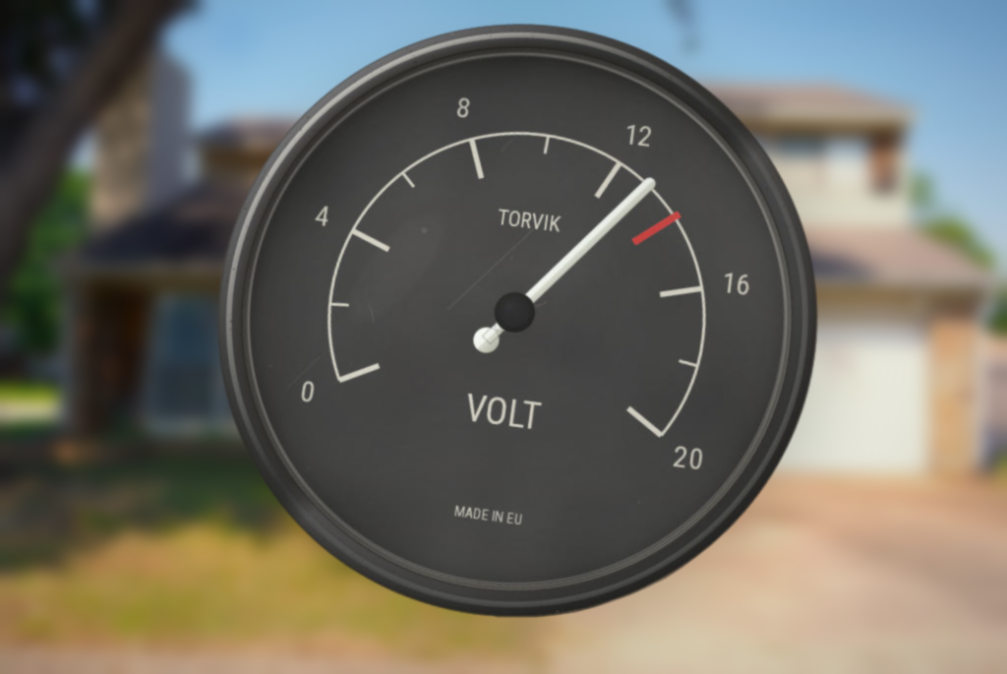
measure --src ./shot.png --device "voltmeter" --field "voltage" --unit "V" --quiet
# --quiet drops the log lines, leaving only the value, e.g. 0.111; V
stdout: 13; V
